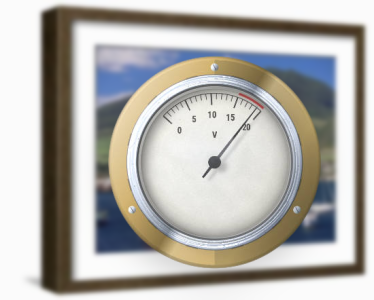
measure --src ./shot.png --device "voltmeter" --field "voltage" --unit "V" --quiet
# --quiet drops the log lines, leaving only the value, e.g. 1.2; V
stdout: 19; V
